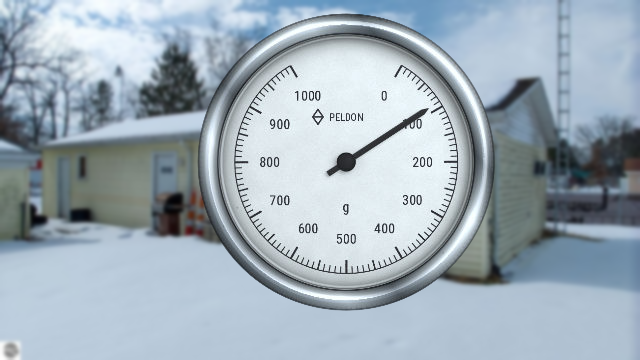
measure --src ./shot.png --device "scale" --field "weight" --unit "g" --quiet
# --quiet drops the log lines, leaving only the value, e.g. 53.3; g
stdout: 90; g
